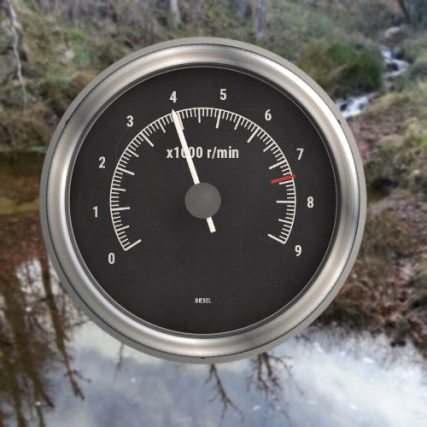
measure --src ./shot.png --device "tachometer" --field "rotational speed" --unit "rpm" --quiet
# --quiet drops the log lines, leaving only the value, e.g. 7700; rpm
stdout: 3900; rpm
